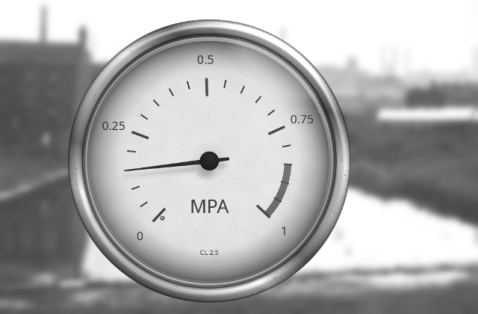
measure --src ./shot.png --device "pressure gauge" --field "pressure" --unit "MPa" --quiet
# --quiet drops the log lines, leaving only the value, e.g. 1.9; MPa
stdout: 0.15; MPa
